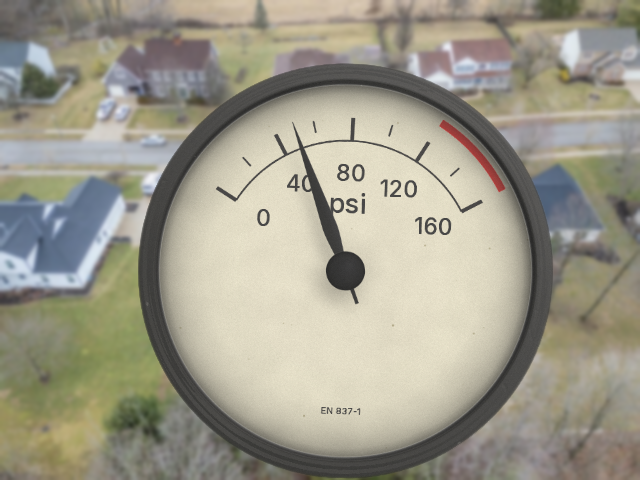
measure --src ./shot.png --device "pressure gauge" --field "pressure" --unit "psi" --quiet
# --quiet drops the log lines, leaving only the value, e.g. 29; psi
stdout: 50; psi
